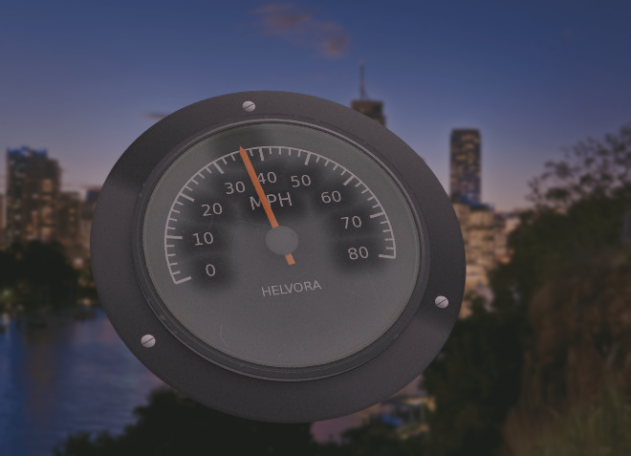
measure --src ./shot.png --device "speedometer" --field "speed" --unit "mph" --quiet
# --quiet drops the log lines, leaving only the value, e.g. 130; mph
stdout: 36; mph
